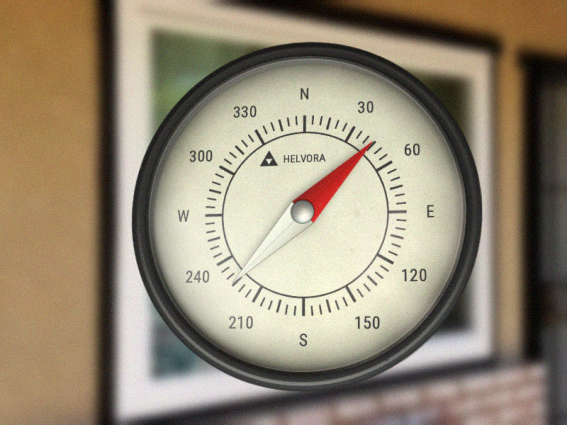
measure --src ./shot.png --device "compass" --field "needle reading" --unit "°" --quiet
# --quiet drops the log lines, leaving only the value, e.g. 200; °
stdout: 45; °
